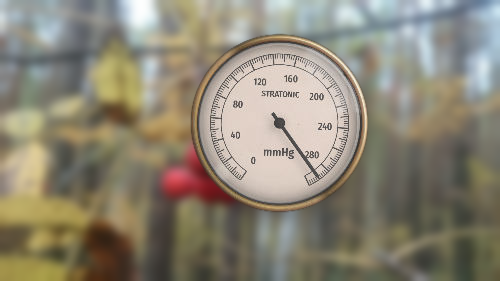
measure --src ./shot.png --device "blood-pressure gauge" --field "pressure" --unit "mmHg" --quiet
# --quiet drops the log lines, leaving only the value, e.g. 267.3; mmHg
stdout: 290; mmHg
